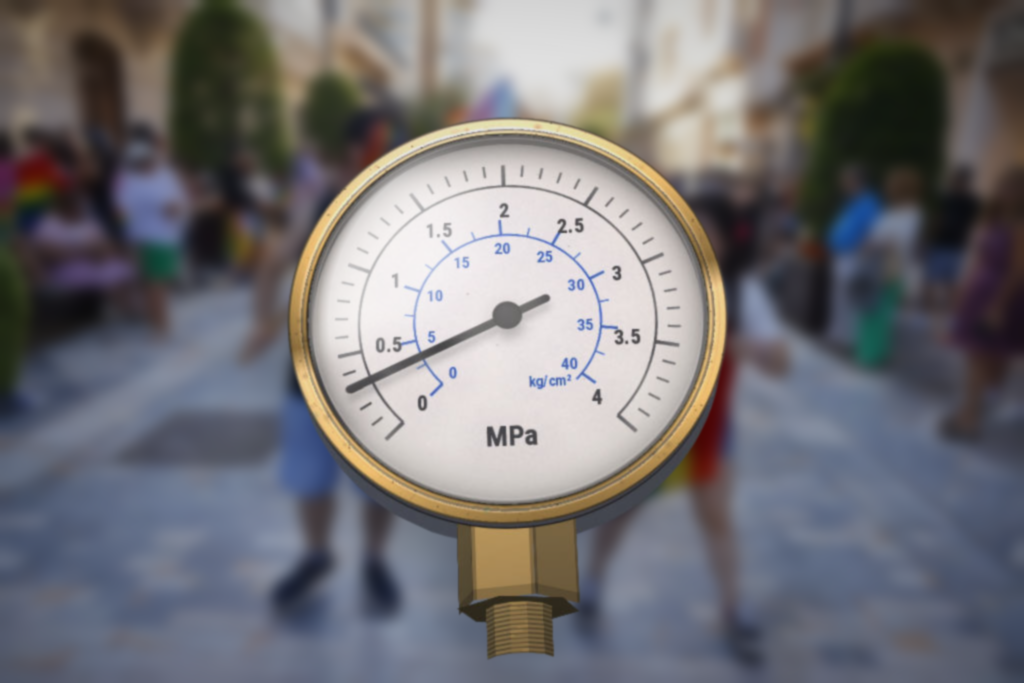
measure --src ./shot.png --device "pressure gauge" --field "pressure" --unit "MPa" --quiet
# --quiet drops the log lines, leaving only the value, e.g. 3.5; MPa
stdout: 0.3; MPa
